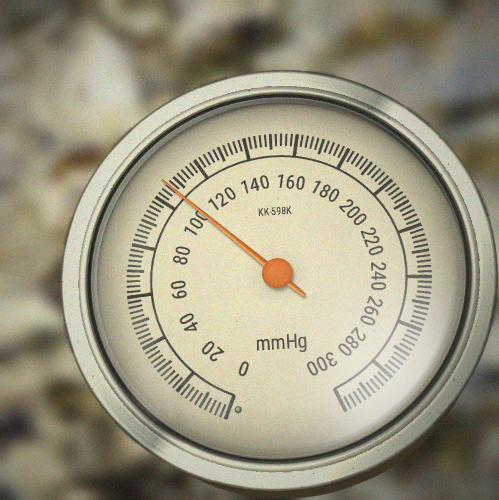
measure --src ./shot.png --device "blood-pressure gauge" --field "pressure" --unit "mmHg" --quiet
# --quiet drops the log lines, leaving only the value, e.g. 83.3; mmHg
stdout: 106; mmHg
